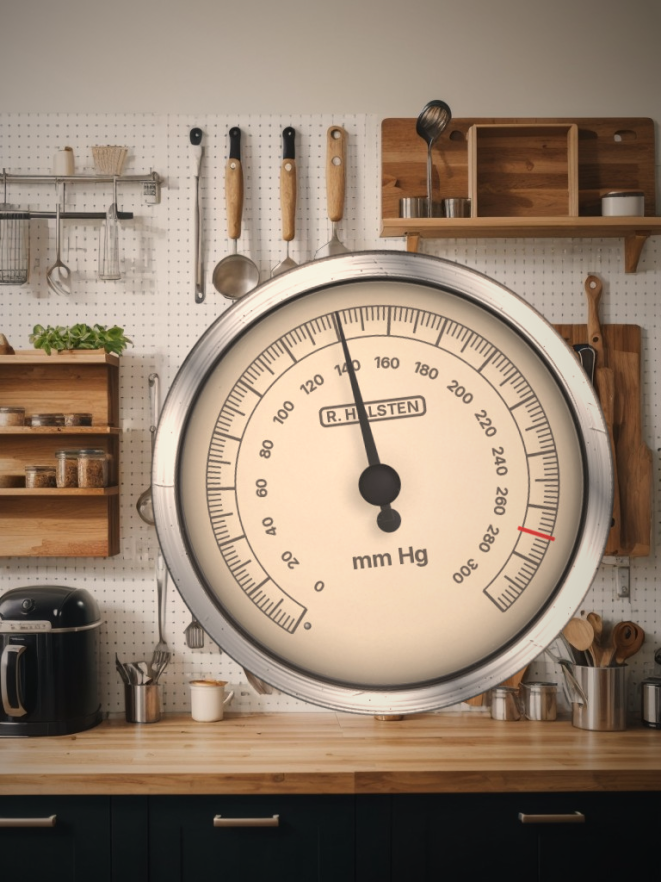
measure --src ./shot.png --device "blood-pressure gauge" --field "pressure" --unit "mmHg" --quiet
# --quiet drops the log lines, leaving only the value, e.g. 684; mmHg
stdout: 142; mmHg
